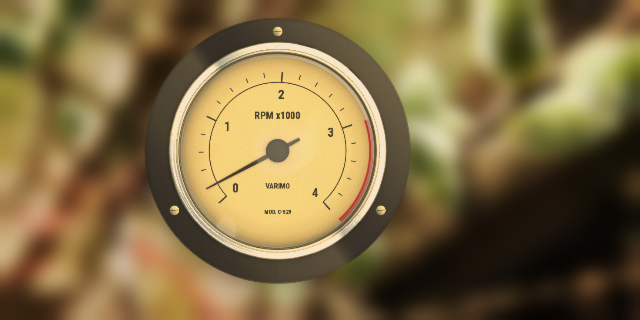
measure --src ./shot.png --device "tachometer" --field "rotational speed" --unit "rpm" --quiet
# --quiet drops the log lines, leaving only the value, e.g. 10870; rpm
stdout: 200; rpm
